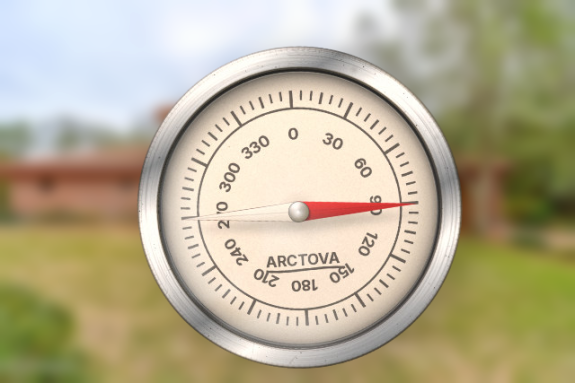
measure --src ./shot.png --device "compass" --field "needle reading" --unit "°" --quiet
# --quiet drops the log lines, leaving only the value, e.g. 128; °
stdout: 90; °
